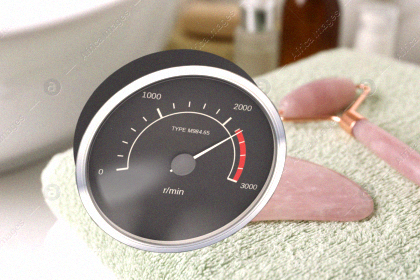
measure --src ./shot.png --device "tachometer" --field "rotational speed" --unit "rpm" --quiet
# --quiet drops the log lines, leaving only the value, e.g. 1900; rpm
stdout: 2200; rpm
